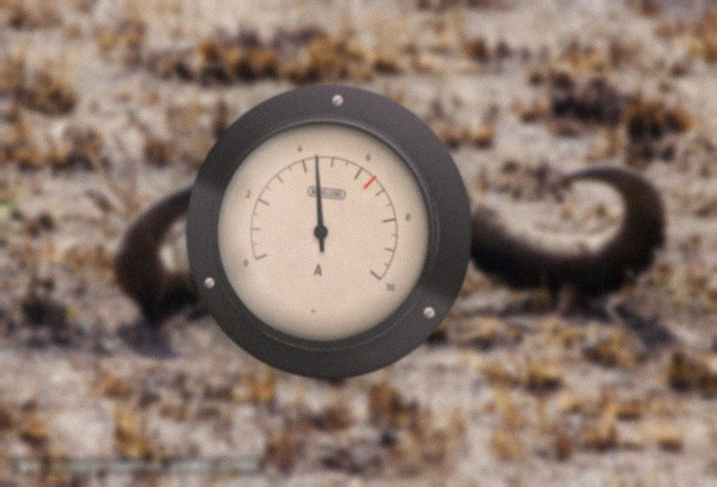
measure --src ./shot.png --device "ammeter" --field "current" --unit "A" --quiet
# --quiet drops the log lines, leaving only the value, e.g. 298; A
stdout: 4.5; A
